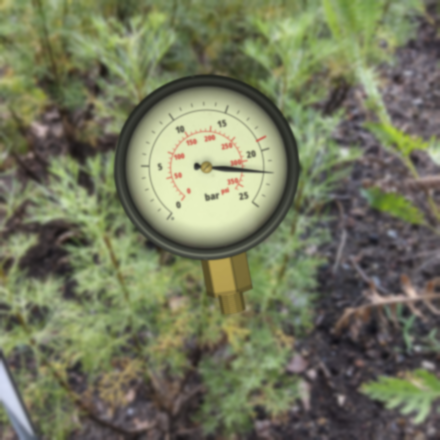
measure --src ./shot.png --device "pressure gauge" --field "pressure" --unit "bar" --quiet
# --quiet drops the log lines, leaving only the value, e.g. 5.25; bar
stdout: 22; bar
